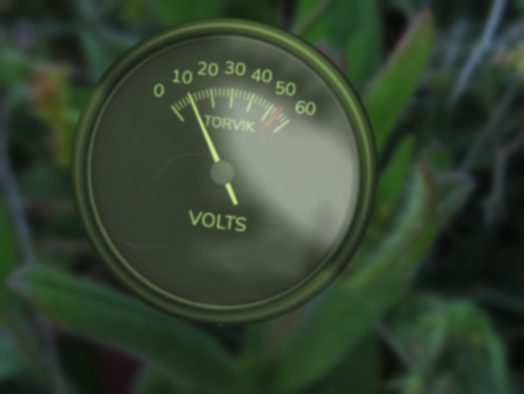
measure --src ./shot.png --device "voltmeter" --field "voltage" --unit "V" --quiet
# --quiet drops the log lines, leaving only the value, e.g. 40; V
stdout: 10; V
